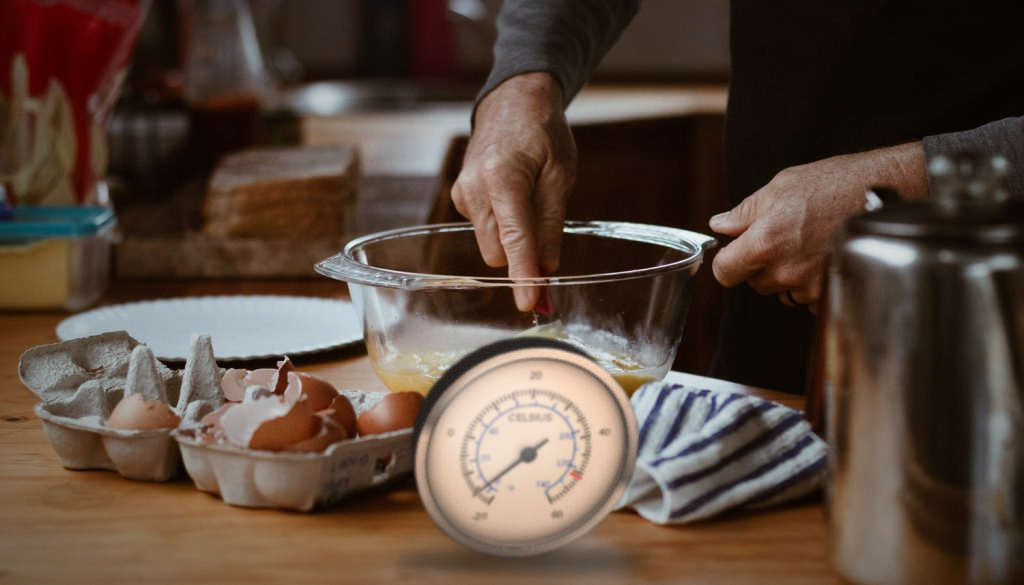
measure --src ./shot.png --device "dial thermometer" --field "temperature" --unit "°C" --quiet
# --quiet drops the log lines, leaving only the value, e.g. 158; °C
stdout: -15; °C
